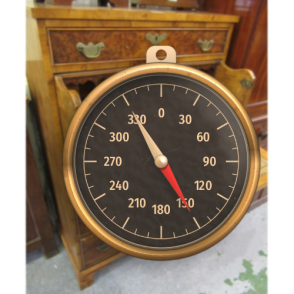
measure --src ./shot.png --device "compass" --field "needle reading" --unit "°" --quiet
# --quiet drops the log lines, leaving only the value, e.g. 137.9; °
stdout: 150; °
